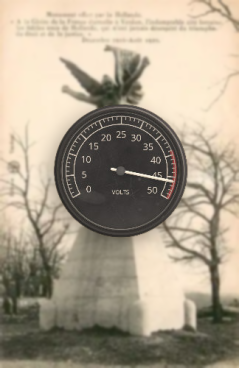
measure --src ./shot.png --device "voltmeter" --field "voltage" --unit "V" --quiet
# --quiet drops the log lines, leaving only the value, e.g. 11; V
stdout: 46; V
